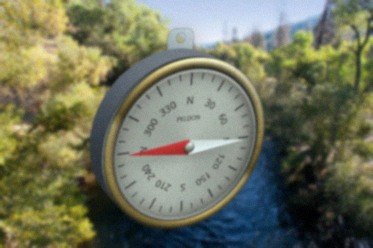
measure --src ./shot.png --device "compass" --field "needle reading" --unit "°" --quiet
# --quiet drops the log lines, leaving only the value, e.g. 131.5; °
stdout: 270; °
